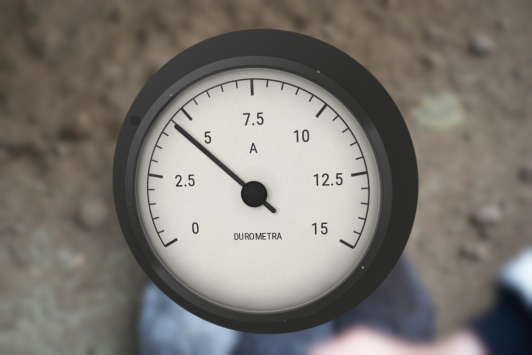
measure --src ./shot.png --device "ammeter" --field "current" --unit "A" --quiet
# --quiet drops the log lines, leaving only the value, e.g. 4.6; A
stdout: 4.5; A
